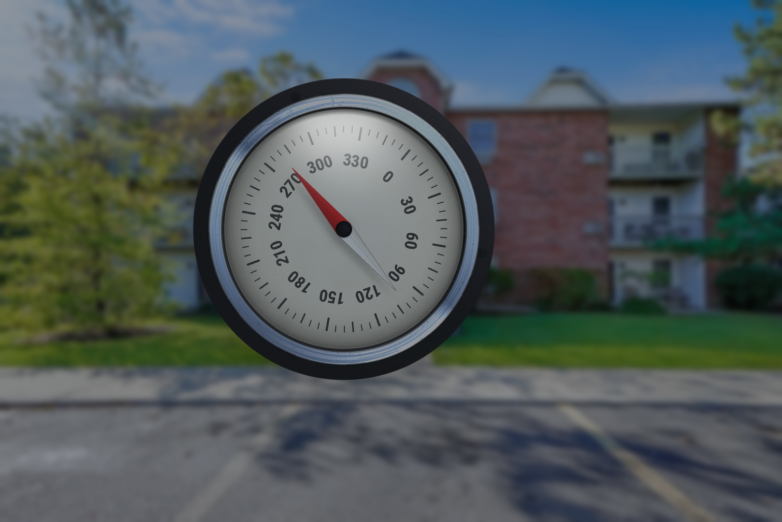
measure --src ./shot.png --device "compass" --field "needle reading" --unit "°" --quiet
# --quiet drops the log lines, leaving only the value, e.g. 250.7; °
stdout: 280; °
